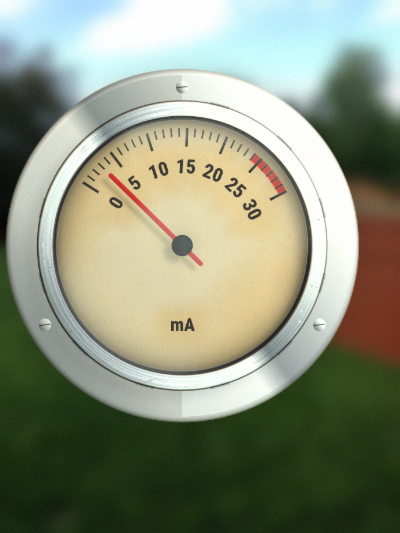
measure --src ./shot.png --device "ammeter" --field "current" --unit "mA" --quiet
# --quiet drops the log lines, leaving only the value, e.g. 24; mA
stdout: 3; mA
